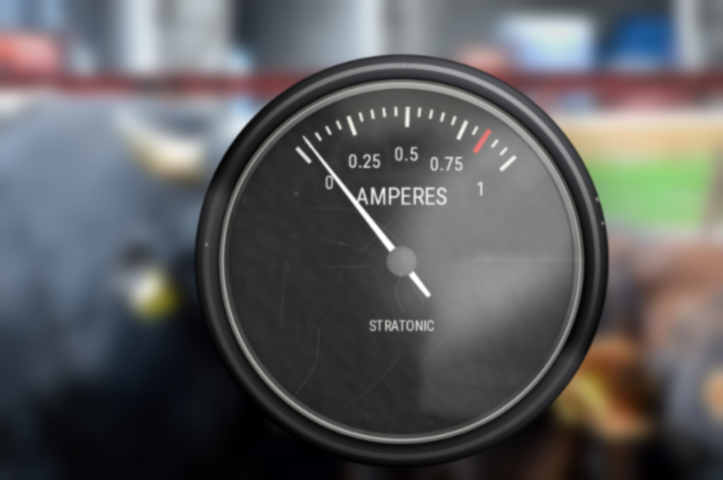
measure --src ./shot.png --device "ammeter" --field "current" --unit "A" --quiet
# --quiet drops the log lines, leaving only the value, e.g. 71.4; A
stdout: 0.05; A
